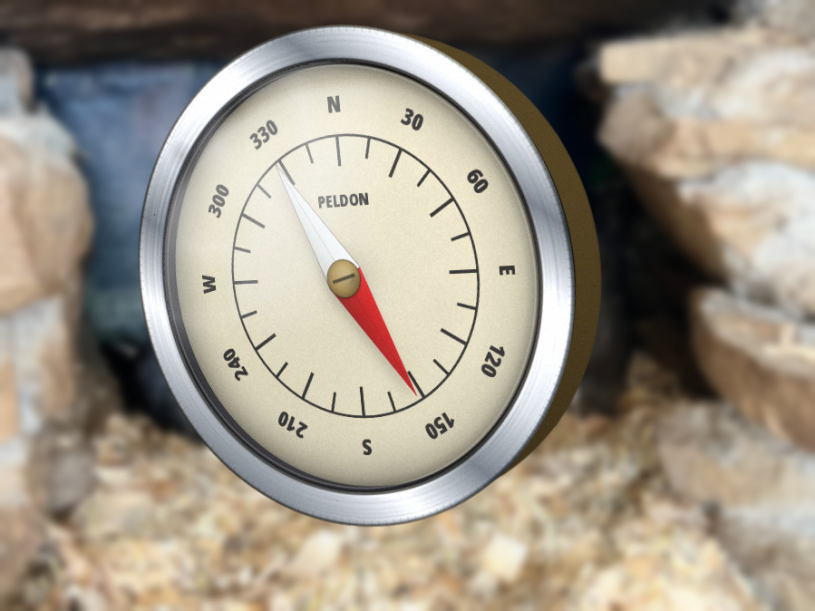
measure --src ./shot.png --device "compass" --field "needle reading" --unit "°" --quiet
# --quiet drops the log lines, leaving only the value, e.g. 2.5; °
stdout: 150; °
